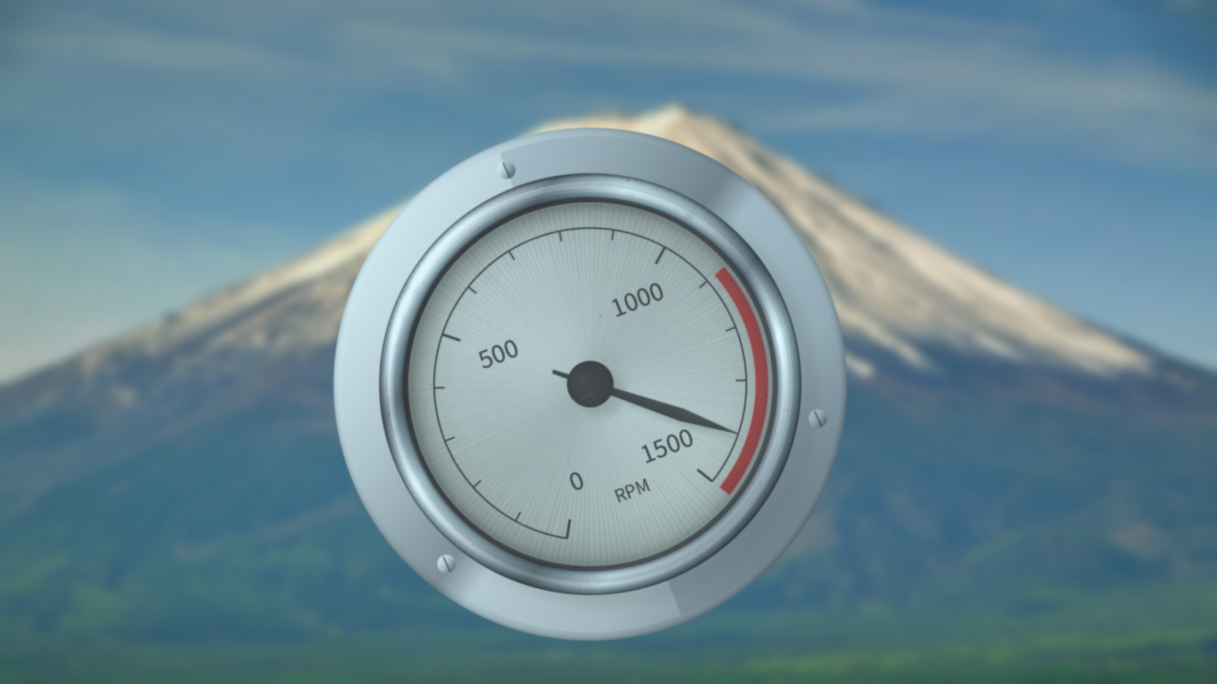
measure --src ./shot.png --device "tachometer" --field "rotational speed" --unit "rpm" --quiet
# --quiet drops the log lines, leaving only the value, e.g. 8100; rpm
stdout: 1400; rpm
